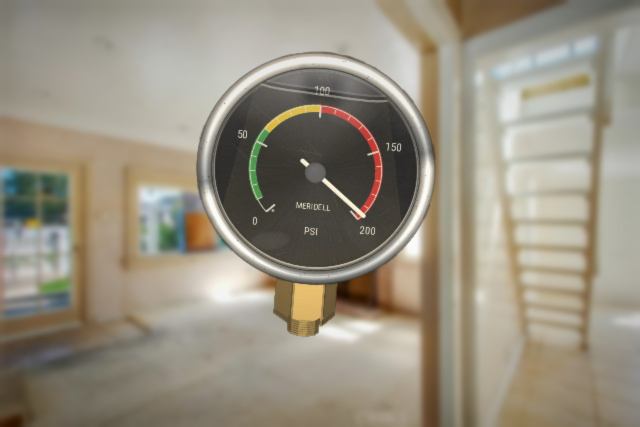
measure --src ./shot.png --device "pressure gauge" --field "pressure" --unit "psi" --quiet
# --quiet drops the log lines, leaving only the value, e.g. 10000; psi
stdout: 195; psi
